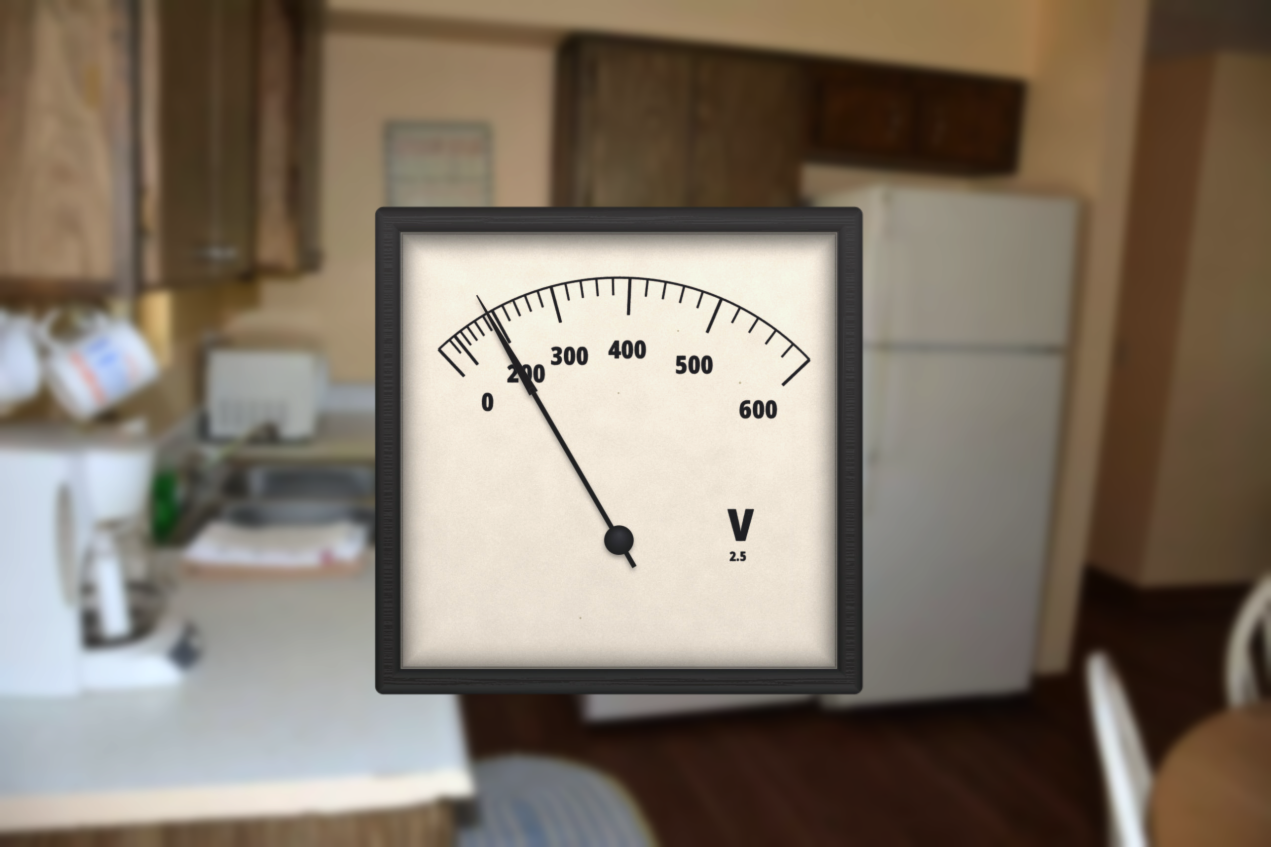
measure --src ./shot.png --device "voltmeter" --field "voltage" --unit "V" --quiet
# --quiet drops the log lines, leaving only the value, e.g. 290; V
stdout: 190; V
